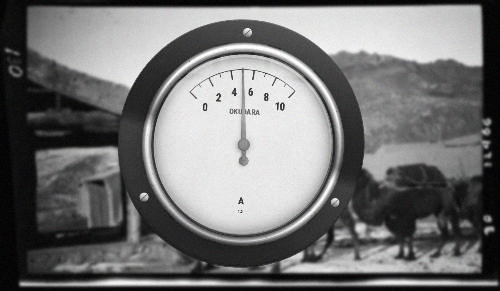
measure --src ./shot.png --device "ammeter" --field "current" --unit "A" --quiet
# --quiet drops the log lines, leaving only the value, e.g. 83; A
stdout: 5; A
